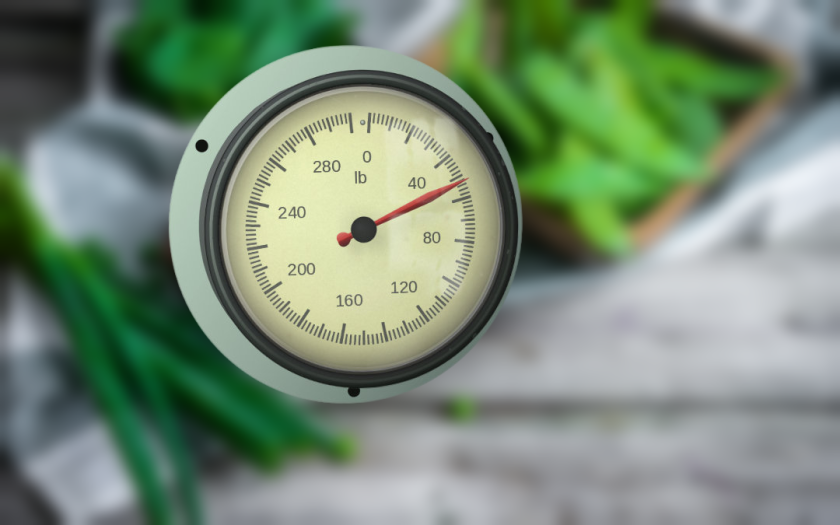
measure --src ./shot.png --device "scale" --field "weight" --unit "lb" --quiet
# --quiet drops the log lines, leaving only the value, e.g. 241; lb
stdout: 52; lb
